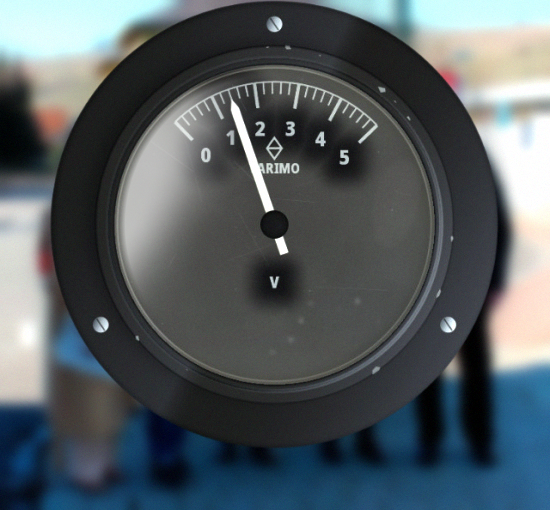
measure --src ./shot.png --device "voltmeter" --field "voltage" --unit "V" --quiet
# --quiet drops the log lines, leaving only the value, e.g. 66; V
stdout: 1.4; V
